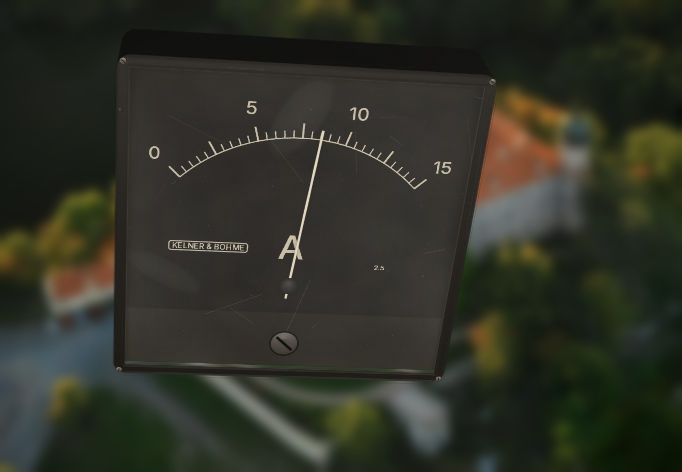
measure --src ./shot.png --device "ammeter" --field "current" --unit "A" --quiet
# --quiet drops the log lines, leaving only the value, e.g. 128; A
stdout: 8.5; A
